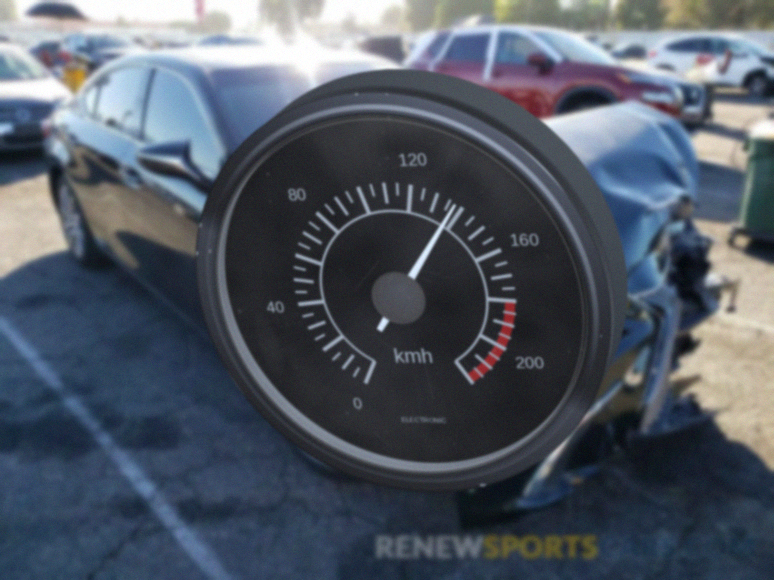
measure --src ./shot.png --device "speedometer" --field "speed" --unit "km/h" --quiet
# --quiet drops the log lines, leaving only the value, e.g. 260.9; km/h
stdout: 137.5; km/h
